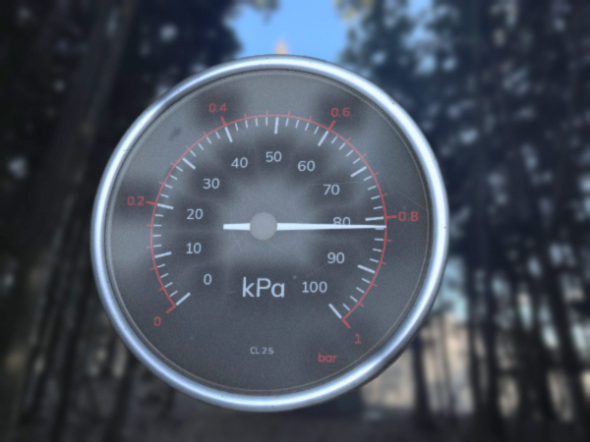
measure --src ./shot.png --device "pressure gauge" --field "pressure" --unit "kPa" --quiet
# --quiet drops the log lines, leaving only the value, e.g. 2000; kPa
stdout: 82; kPa
